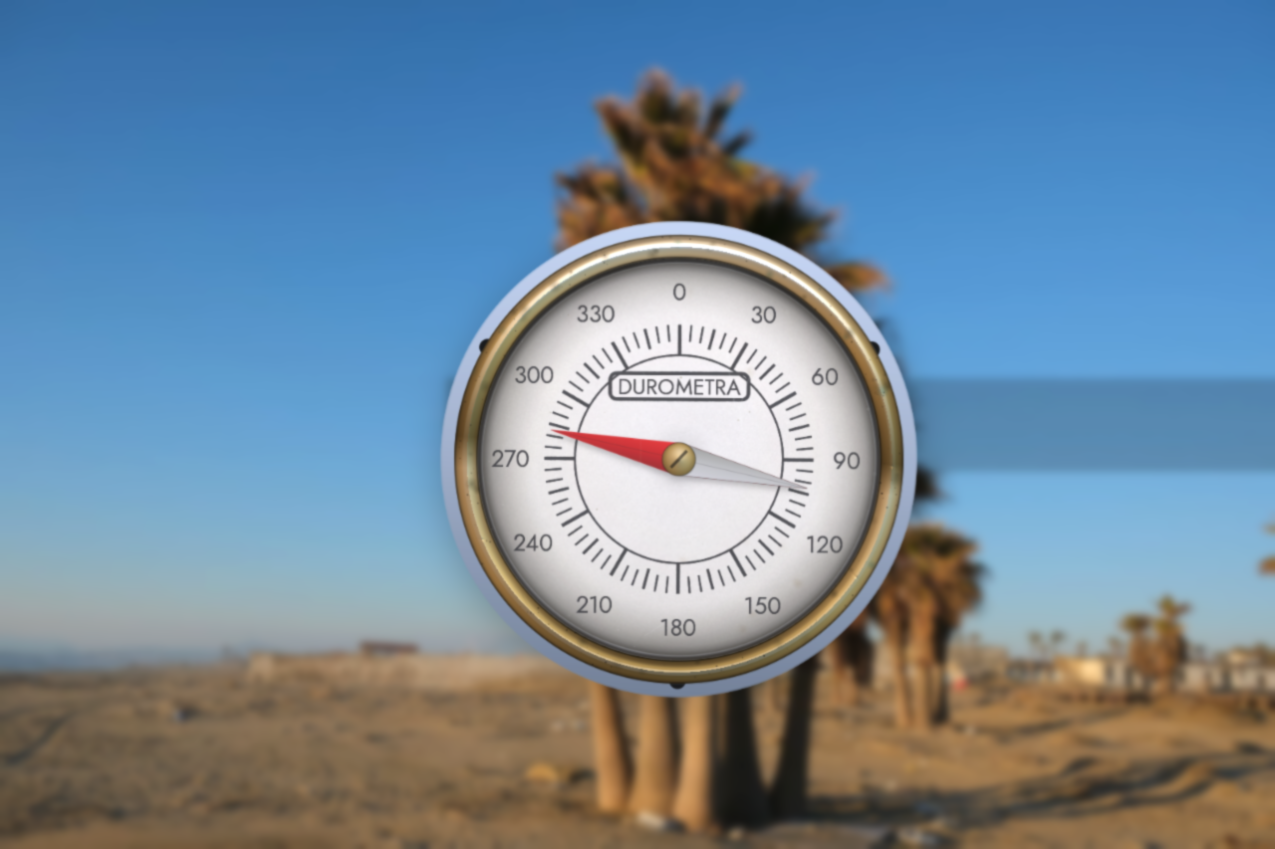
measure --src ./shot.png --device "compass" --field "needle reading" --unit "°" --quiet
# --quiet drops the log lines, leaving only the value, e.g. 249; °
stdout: 282.5; °
